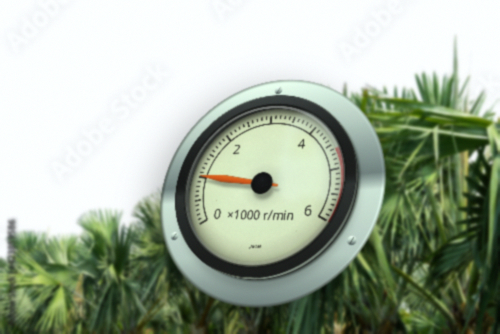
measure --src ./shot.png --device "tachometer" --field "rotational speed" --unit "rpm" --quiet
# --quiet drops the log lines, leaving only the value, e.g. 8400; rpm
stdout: 1000; rpm
